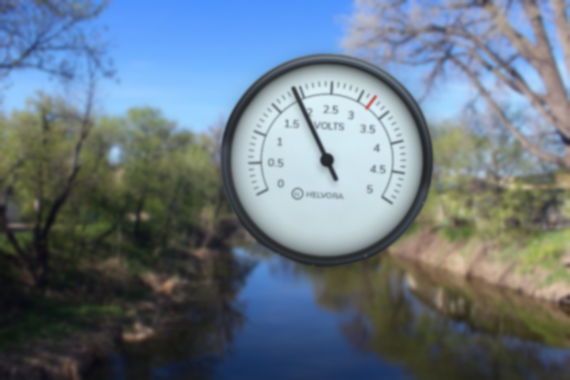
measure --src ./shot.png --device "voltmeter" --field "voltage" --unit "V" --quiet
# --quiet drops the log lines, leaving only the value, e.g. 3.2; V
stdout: 1.9; V
